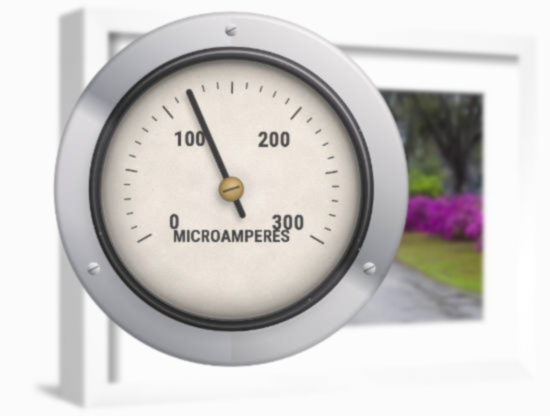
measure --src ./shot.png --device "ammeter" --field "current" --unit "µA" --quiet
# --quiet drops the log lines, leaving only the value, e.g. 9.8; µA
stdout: 120; µA
